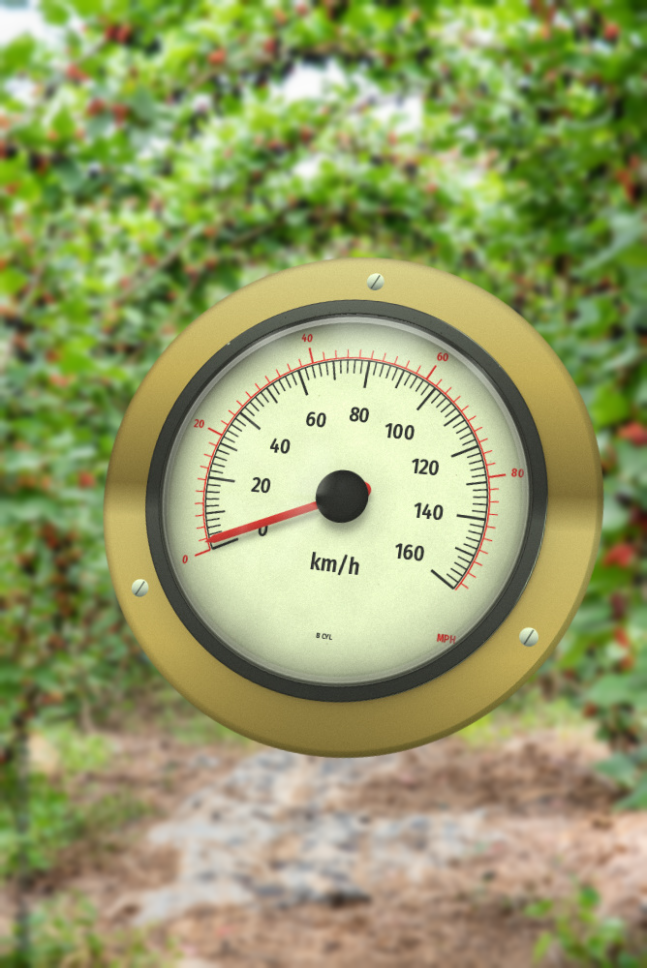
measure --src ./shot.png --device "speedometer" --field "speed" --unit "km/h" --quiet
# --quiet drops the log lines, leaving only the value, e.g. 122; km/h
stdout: 2; km/h
